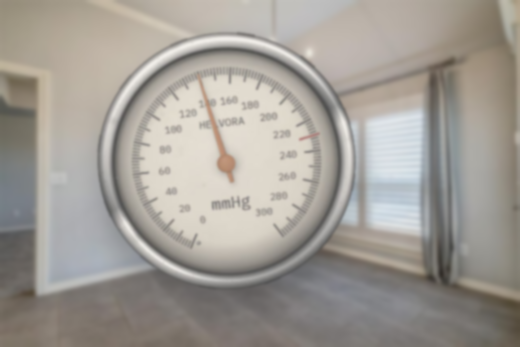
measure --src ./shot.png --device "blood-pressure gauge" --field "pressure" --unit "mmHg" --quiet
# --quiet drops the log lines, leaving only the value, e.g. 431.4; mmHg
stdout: 140; mmHg
